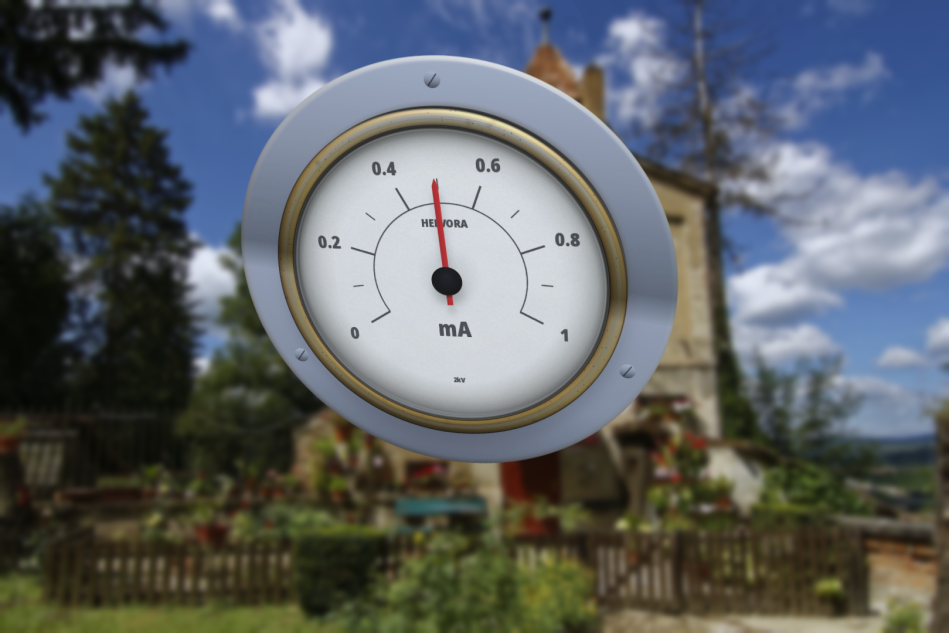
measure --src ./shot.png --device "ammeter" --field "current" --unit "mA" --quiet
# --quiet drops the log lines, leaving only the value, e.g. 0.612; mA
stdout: 0.5; mA
